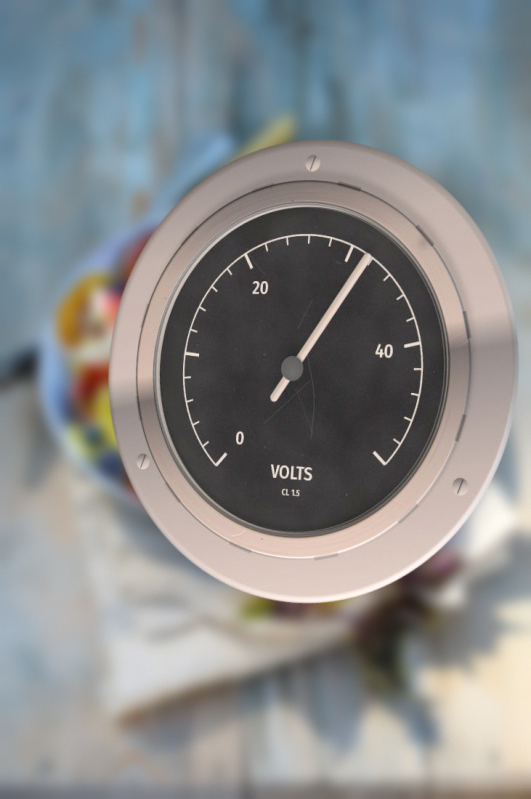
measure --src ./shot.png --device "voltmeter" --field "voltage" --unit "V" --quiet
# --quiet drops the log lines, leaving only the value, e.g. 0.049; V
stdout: 32; V
